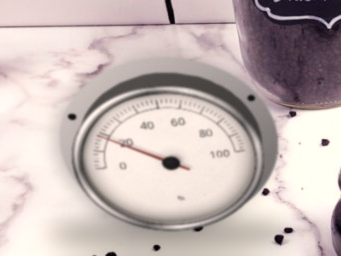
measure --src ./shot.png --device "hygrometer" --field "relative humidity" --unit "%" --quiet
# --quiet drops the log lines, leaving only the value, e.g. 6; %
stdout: 20; %
